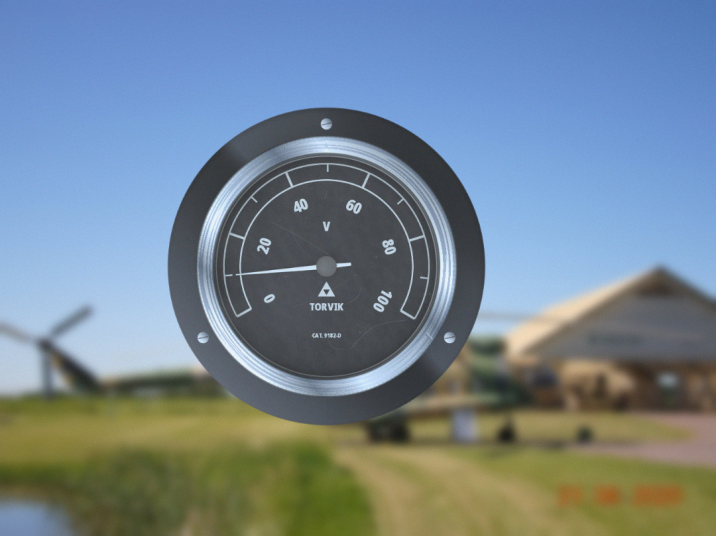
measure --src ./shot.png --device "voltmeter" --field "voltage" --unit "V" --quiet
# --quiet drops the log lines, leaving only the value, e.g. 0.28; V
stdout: 10; V
